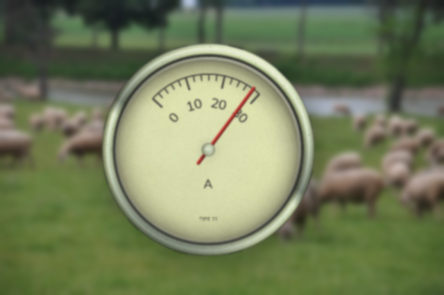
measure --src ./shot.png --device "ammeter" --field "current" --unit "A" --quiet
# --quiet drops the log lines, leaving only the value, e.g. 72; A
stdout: 28; A
